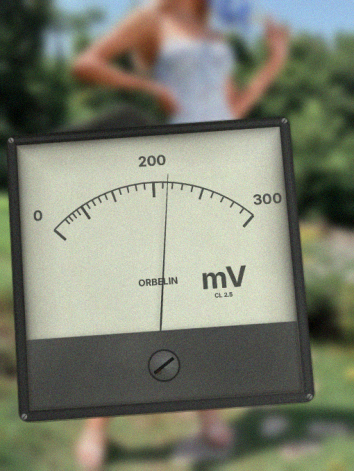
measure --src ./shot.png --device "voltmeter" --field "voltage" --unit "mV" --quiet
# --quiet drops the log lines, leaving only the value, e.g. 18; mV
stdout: 215; mV
